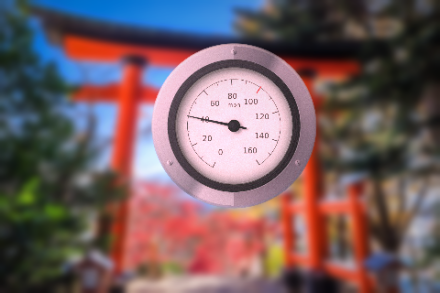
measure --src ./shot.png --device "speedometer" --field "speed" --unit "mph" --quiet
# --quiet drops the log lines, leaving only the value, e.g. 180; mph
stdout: 40; mph
